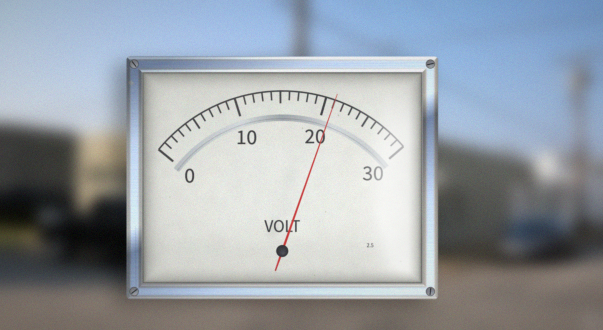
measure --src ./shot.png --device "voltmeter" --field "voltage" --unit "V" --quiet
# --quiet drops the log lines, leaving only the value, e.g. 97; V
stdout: 21; V
